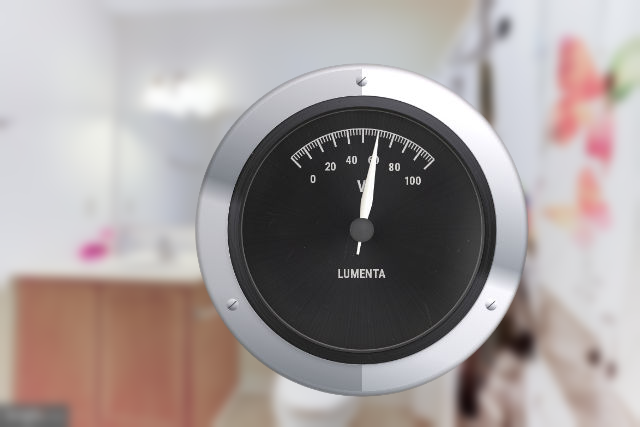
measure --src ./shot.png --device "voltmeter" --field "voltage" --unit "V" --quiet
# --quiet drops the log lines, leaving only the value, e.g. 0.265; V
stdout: 60; V
